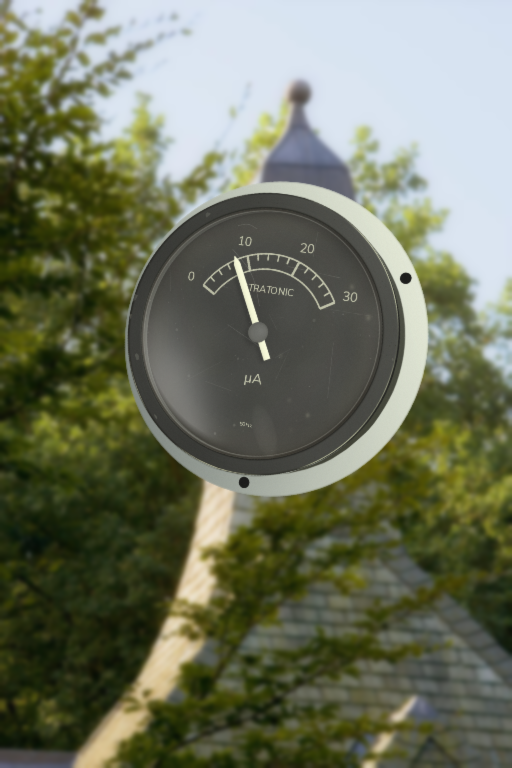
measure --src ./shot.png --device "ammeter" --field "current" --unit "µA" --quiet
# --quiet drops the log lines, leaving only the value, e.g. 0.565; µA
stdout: 8; µA
